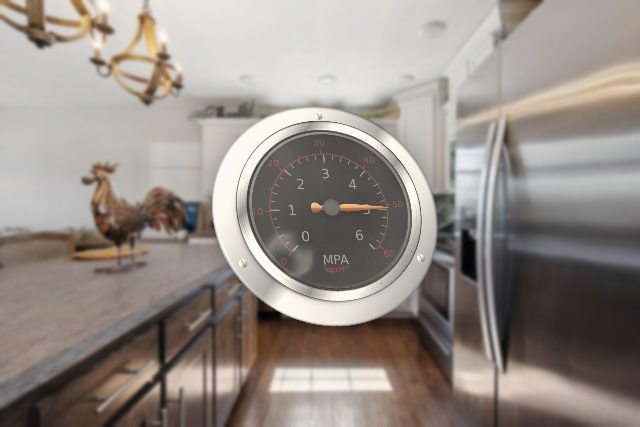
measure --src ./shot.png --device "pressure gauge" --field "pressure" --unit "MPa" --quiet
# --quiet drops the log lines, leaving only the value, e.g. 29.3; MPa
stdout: 5; MPa
